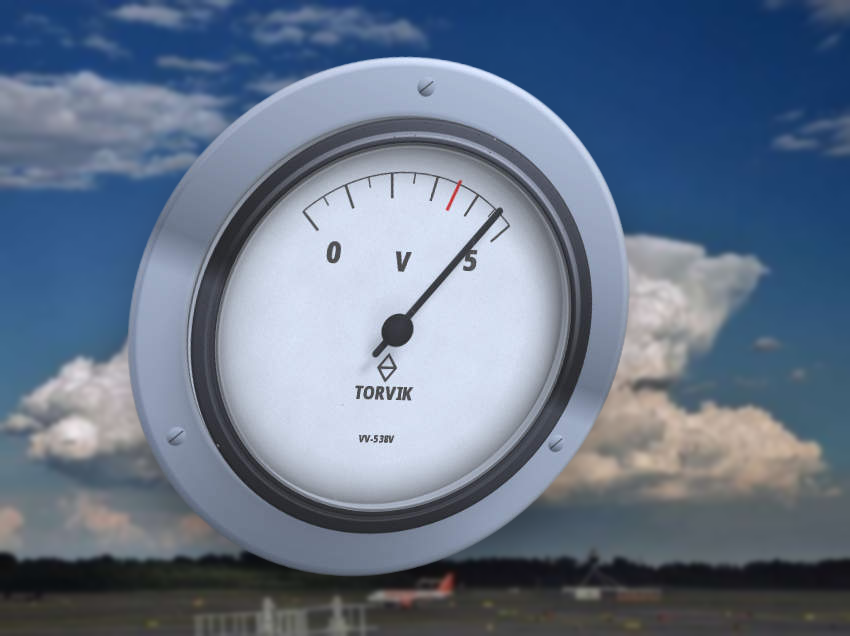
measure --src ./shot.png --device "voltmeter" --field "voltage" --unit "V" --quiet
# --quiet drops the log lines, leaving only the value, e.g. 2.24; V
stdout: 4.5; V
